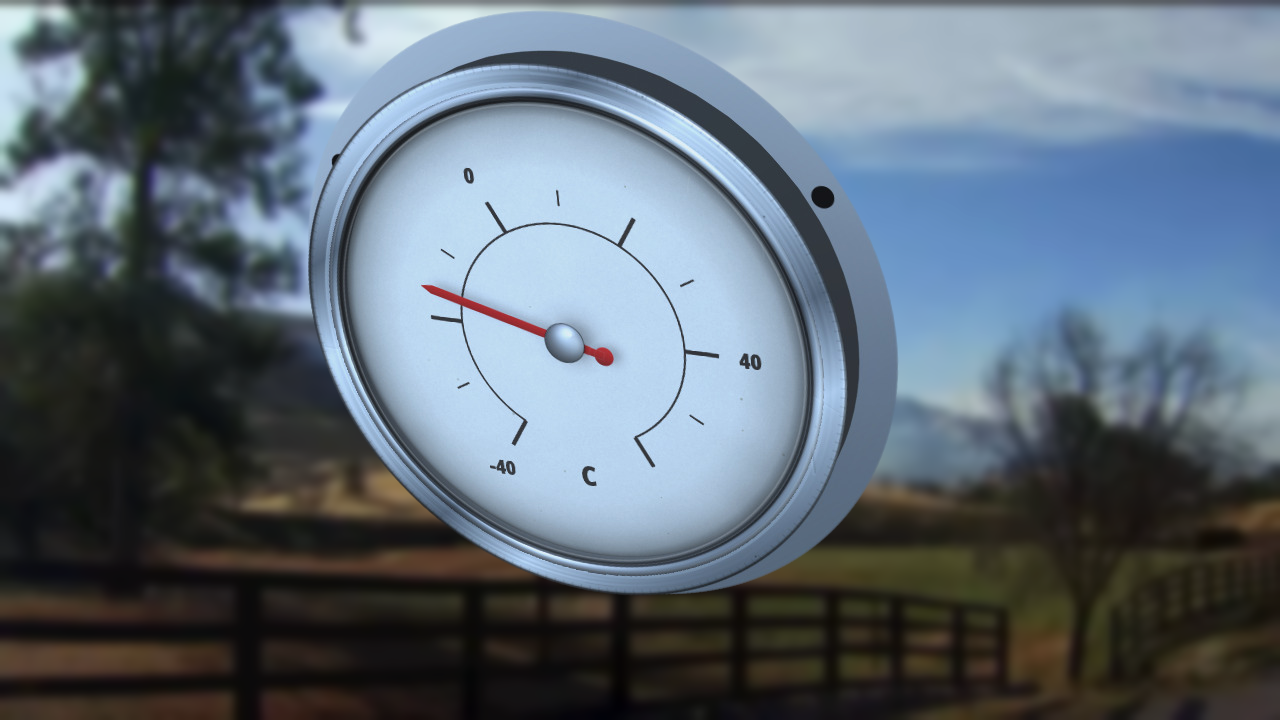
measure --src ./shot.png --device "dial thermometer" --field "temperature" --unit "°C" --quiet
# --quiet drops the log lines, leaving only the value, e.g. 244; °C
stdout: -15; °C
